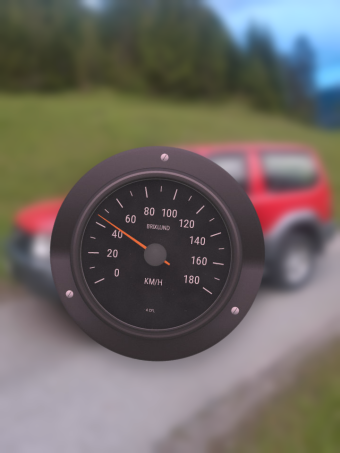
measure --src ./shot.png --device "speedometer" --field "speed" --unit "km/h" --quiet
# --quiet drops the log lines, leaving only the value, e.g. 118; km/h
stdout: 45; km/h
